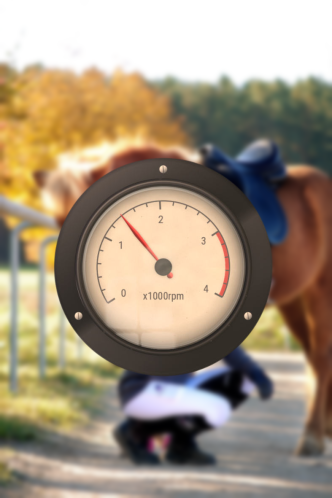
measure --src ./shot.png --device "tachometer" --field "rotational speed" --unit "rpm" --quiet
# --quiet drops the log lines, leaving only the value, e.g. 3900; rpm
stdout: 1400; rpm
